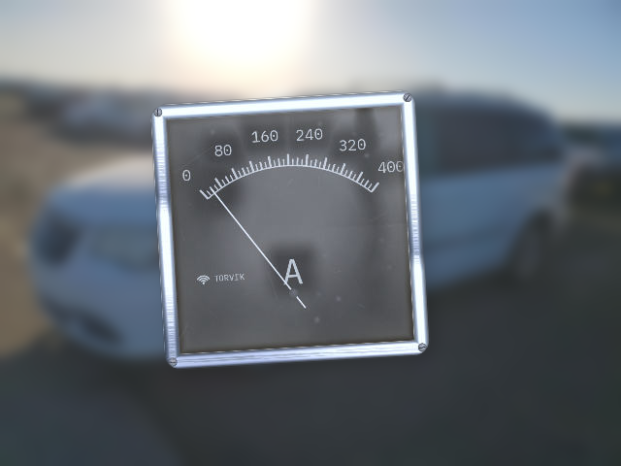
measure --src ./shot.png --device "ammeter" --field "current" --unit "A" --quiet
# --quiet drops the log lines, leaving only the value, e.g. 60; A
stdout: 20; A
